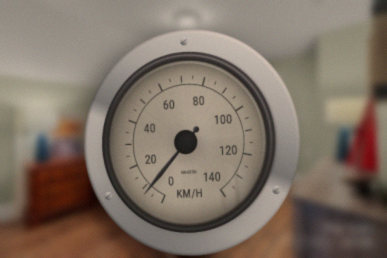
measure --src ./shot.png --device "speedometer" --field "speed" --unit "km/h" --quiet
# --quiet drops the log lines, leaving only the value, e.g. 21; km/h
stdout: 7.5; km/h
